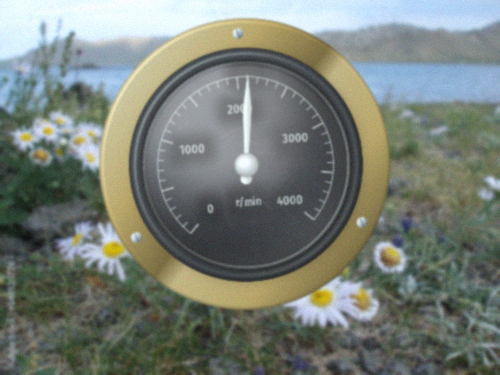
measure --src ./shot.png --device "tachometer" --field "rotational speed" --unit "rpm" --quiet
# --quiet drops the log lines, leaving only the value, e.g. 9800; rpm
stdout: 2100; rpm
